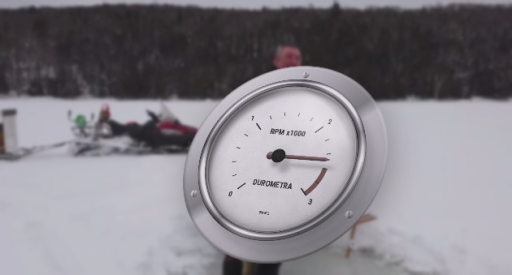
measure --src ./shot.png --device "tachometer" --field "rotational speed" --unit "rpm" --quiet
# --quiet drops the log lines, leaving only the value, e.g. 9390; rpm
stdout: 2500; rpm
